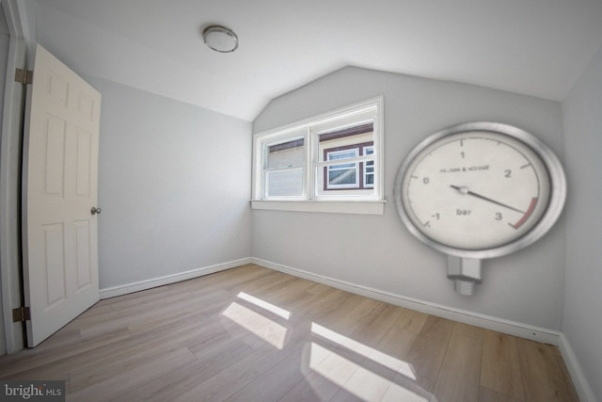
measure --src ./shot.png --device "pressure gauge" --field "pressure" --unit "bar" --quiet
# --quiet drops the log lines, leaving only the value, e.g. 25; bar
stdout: 2.75; bar
